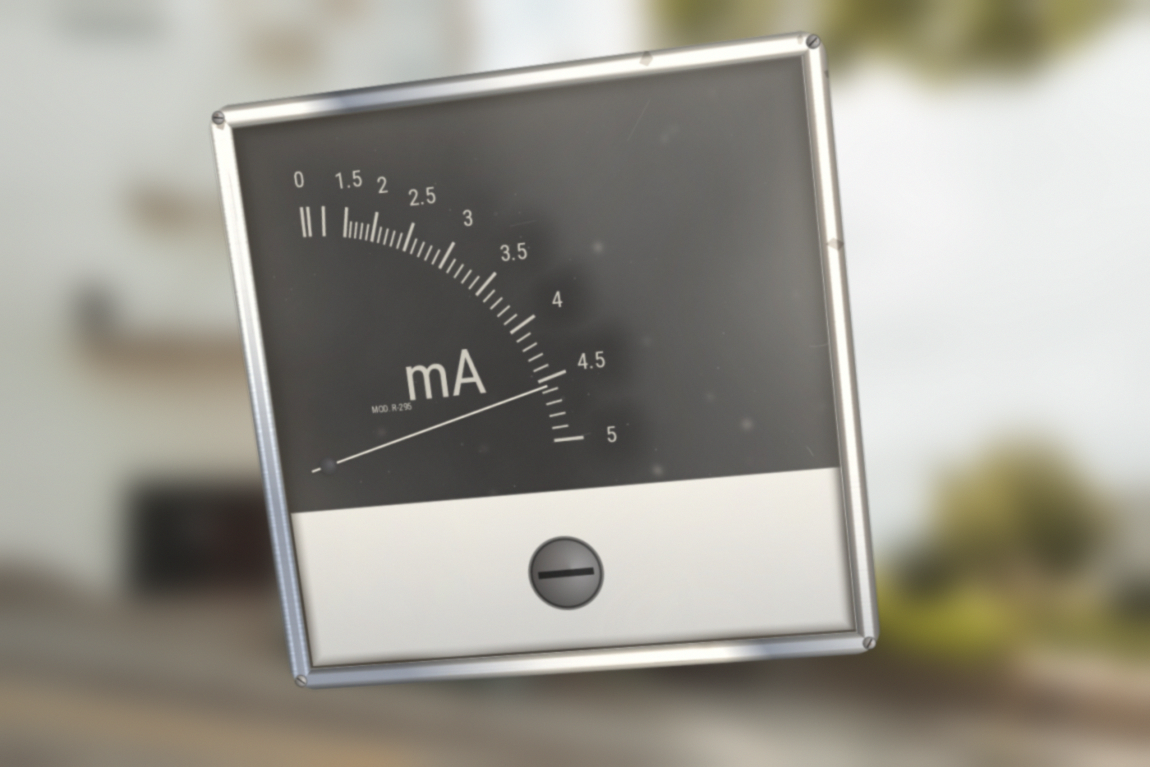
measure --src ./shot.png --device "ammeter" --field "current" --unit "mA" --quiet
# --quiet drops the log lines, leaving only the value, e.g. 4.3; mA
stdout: 4.55; mA
